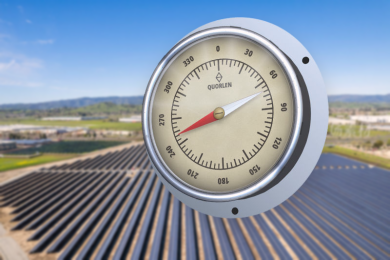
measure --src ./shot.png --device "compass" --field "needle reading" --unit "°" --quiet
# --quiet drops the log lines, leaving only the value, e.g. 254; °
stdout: 250; °
